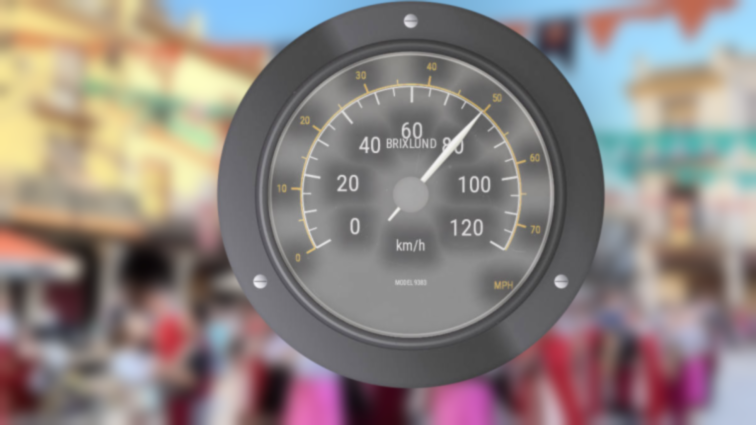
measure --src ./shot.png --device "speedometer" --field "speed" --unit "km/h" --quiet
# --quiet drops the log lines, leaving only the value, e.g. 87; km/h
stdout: 80; km/h
